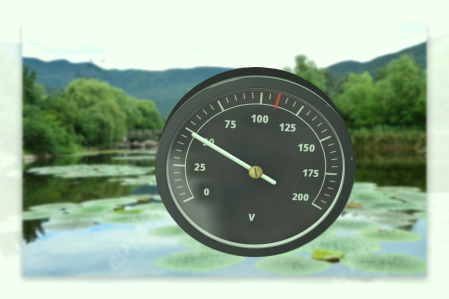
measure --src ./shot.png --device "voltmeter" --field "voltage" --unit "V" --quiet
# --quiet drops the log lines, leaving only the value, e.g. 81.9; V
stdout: 50; V
